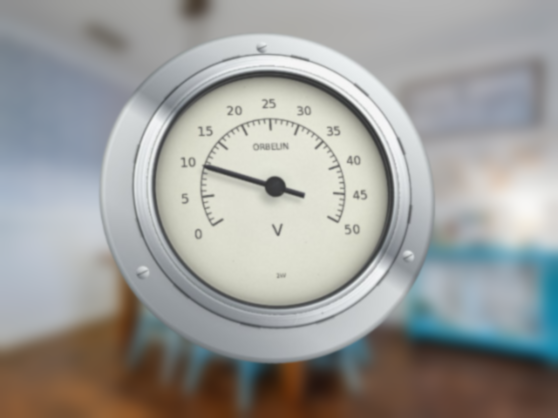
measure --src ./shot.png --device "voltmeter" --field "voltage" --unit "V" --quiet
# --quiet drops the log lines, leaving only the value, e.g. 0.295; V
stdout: 10; V
